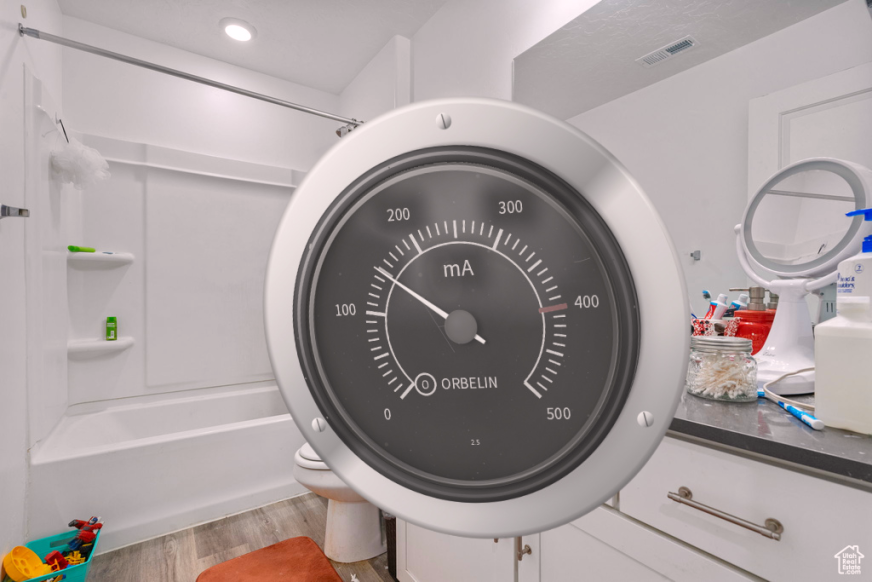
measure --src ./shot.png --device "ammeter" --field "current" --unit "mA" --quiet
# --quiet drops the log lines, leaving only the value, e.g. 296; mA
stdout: 150; mA
